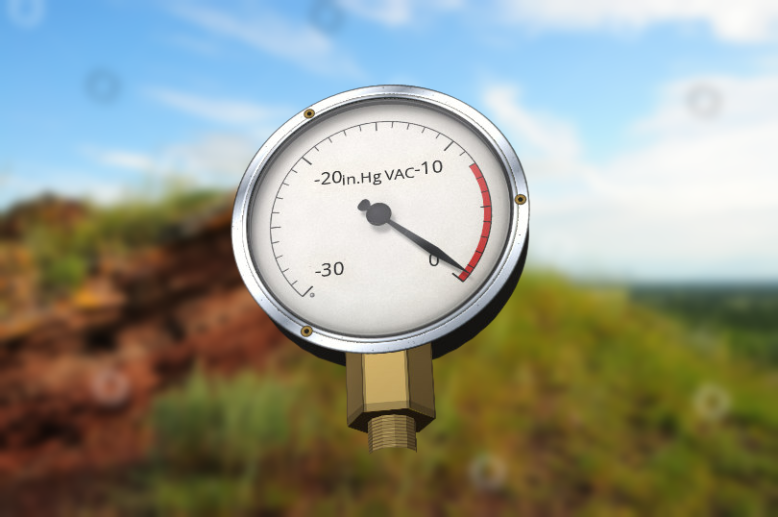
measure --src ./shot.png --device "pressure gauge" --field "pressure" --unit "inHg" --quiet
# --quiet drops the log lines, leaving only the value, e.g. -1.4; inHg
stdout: -0.5; inHg
